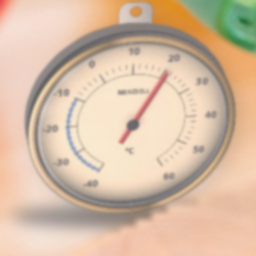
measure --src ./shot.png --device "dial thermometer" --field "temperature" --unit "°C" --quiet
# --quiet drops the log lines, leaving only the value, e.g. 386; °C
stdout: 20; °C
